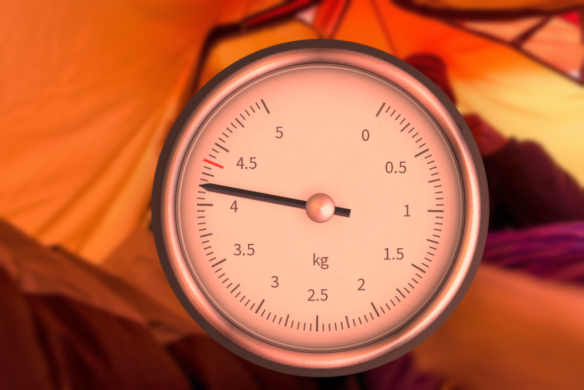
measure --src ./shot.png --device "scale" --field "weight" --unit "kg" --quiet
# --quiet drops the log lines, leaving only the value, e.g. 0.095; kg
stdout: 4.15; kg
